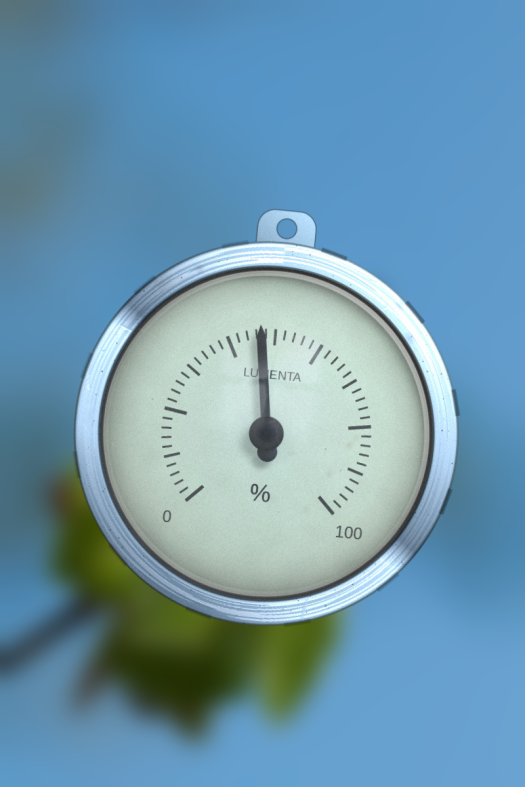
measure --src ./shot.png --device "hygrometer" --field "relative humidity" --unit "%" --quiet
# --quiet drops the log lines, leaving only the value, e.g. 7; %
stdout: 47; %
